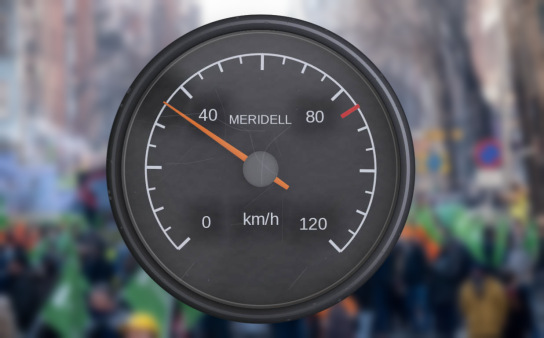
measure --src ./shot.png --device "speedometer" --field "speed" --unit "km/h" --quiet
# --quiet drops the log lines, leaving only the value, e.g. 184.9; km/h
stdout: 35; km/h
